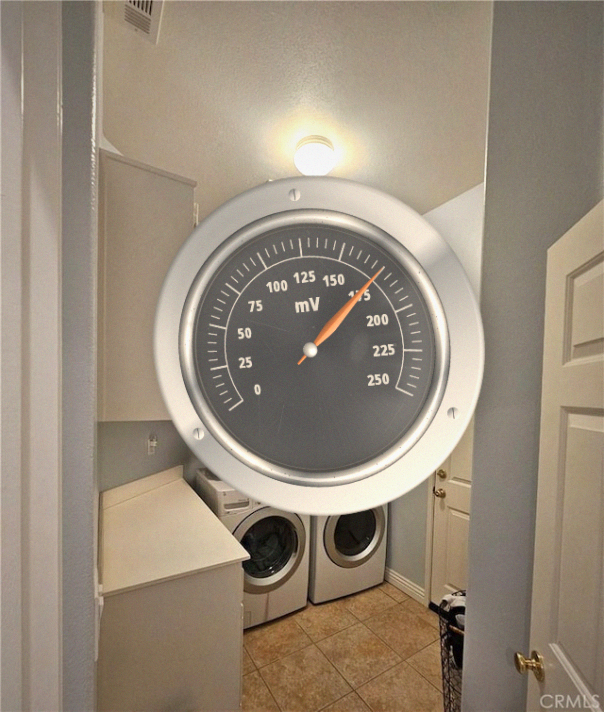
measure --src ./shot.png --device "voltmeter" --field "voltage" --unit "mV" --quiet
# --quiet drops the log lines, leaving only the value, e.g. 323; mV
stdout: 175; mV
